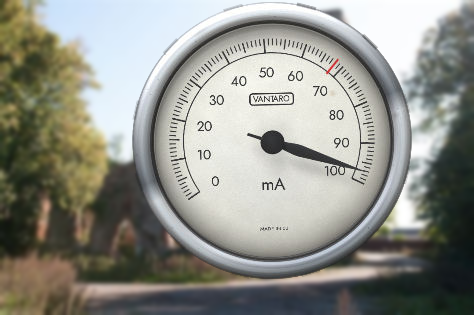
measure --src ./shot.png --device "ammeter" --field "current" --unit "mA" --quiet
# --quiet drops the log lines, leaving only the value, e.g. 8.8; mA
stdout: 97; mA
